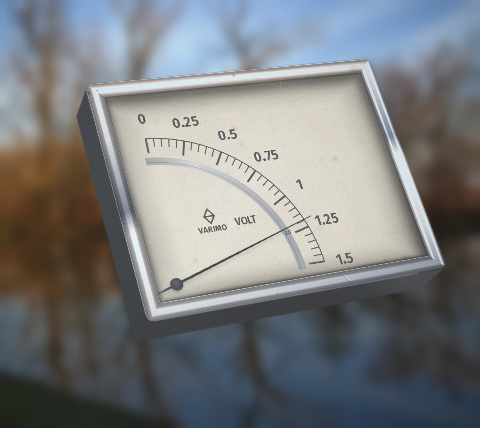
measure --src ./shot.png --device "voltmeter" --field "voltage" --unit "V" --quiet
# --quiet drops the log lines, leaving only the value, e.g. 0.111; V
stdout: 1.2; V
